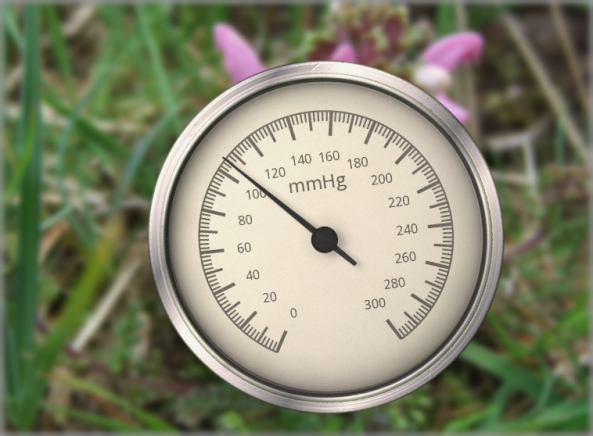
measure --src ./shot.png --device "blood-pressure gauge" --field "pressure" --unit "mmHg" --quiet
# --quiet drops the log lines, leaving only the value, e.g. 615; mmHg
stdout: 106; mmHg
